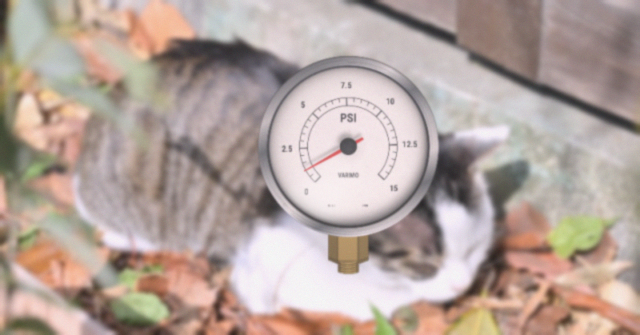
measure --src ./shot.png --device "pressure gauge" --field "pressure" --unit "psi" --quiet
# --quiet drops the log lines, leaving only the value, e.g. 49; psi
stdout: 1; psi
